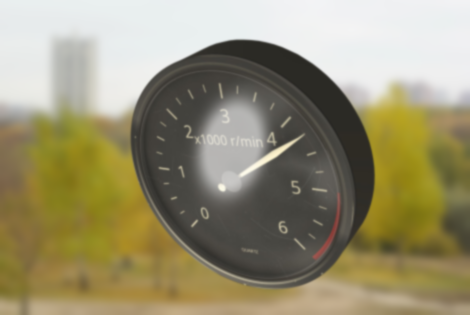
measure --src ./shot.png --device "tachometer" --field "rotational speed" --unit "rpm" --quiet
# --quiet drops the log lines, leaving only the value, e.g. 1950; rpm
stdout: 4250; rpm
